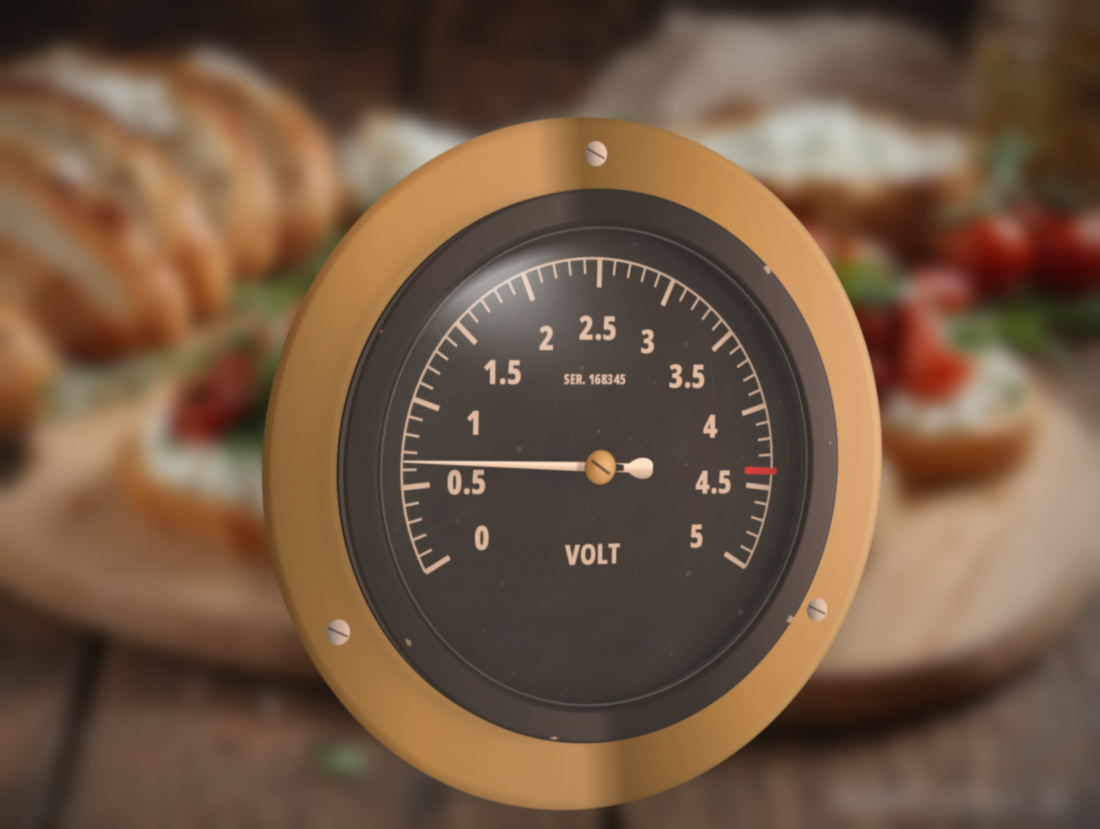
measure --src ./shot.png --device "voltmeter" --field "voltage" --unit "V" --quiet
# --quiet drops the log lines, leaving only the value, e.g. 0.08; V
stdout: 0.65; V
